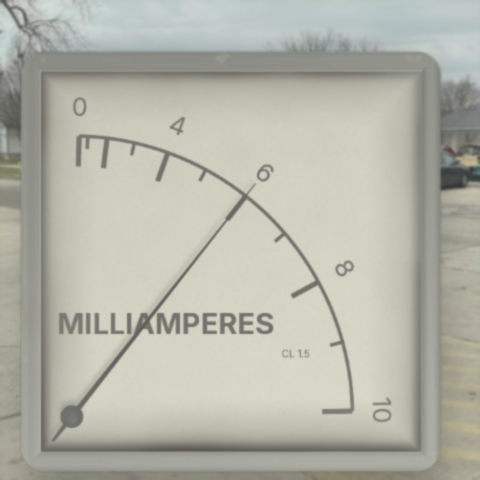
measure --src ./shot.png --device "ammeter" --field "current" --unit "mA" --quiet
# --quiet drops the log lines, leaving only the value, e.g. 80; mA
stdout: 6; mA
